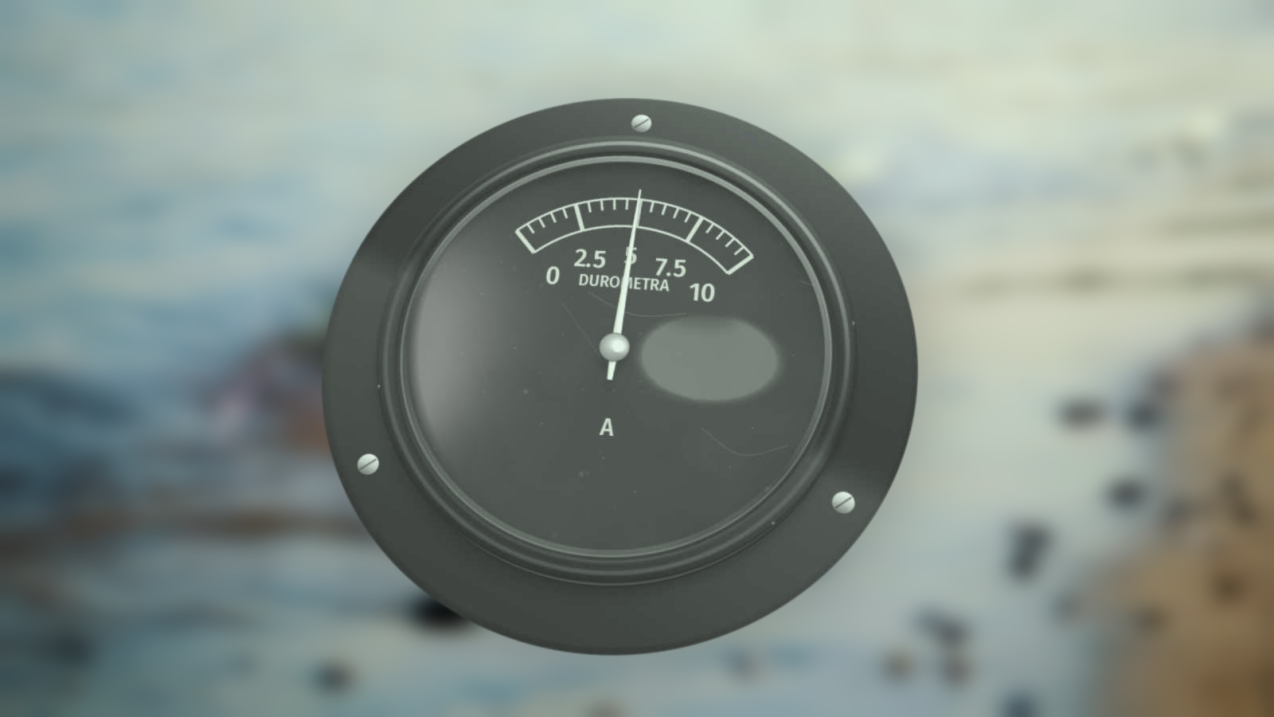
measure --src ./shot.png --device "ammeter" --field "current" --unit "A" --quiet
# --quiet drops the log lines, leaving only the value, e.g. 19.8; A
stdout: 5; A
